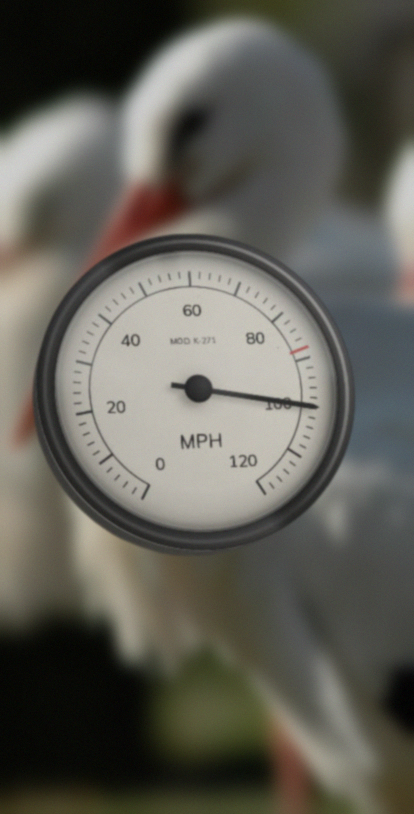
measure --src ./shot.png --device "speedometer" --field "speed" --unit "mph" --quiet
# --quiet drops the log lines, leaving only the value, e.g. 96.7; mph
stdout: 100; mph
